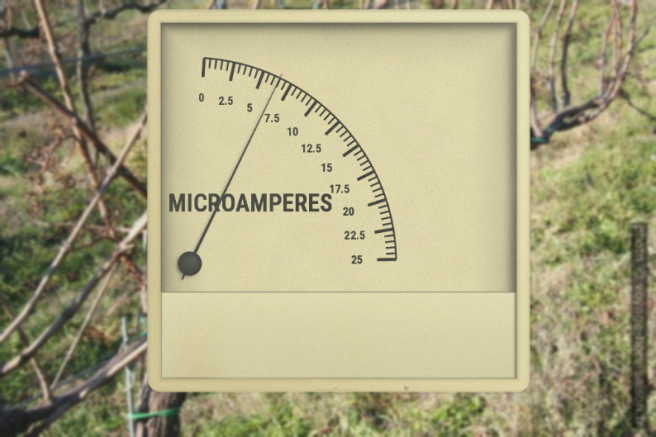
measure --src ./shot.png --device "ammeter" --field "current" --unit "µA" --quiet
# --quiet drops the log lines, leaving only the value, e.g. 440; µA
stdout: 6.5; µA
